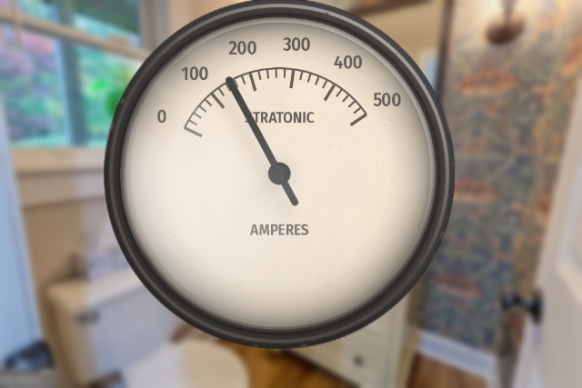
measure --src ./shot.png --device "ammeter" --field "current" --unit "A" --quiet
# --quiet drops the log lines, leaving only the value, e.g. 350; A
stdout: 150; A
